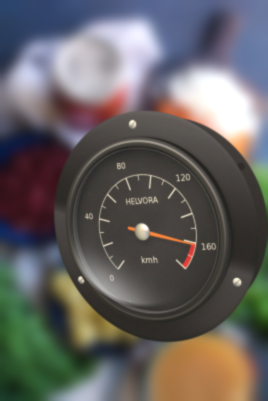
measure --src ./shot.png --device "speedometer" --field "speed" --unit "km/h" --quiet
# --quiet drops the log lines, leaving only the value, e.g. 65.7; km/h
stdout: 160; km/h
